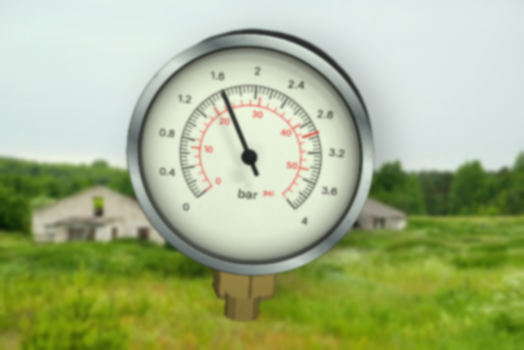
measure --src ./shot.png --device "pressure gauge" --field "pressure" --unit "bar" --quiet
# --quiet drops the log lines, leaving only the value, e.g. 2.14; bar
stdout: 1.6; bar
